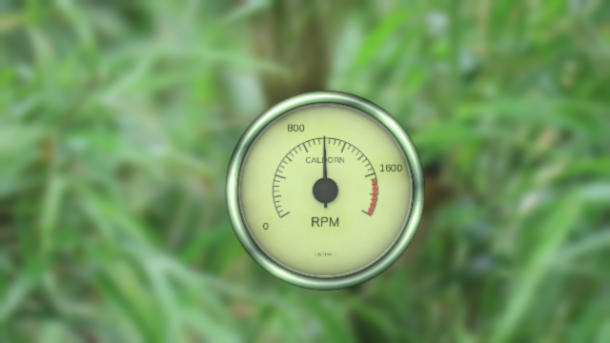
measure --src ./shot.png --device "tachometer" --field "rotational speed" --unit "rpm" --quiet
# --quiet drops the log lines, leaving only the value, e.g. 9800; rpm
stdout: 1000; rpm
